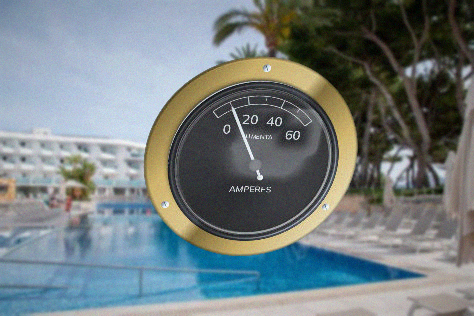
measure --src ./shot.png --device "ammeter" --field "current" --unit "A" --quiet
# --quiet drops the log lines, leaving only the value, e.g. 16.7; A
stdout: 10; A
